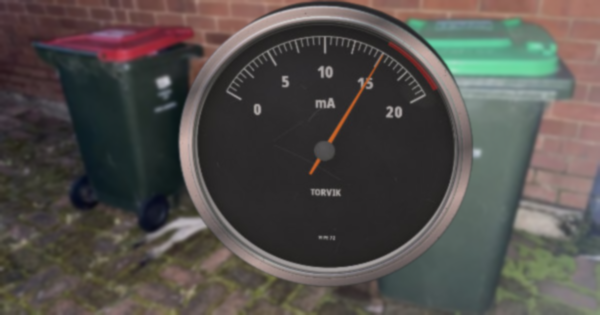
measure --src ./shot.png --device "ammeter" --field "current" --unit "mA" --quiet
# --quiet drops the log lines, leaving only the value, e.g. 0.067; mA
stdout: 15; mA
